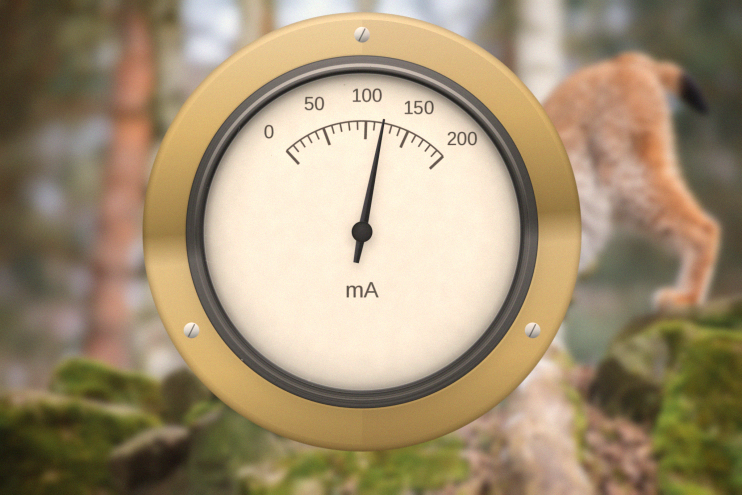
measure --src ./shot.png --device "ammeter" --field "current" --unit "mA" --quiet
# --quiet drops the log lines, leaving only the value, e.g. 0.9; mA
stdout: 120; mA
